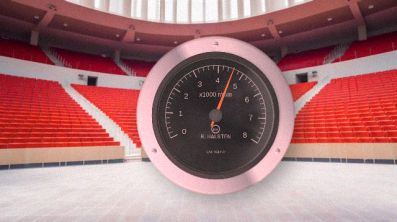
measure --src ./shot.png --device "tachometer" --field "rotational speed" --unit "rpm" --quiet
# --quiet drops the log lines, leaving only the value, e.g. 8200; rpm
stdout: 4600; rpm
